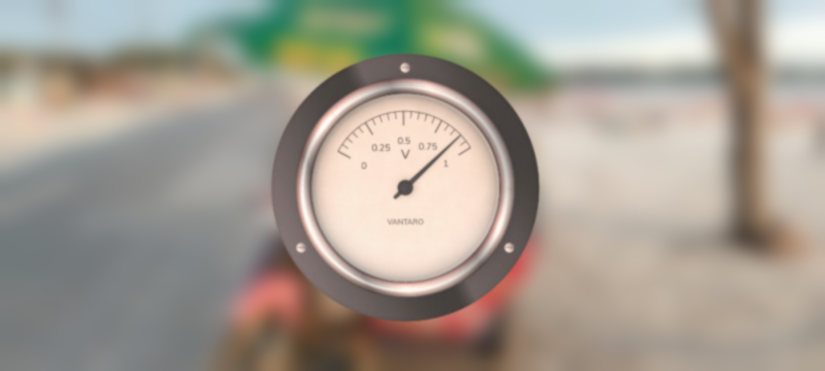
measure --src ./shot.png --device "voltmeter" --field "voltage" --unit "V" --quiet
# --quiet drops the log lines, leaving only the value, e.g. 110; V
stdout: 0.9; V
